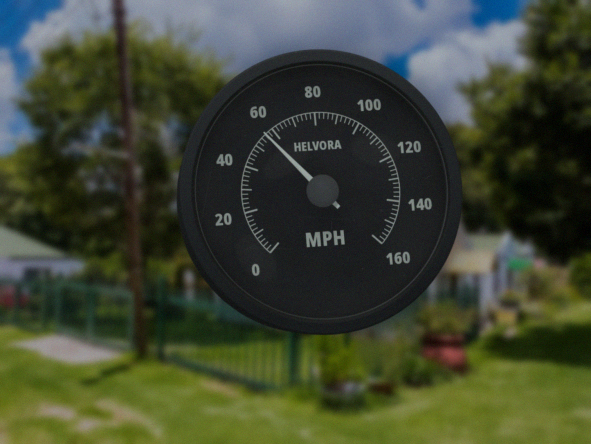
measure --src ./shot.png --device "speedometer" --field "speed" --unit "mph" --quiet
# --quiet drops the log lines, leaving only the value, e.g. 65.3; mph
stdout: 56; mph
